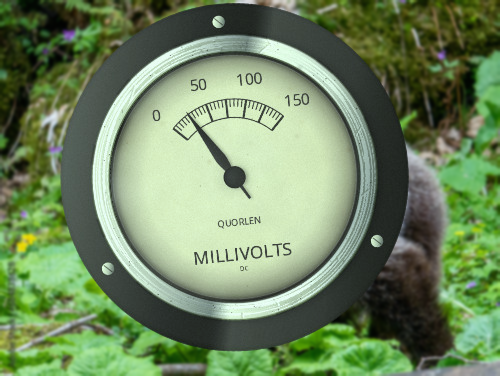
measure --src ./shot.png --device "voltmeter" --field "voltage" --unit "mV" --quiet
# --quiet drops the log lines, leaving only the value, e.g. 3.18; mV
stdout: 25; mV
